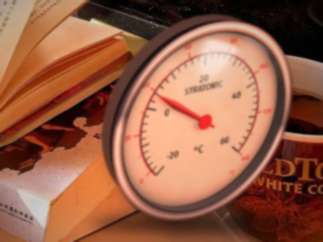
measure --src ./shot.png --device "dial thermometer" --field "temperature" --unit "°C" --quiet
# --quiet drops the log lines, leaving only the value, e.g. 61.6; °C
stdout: 4; °C
